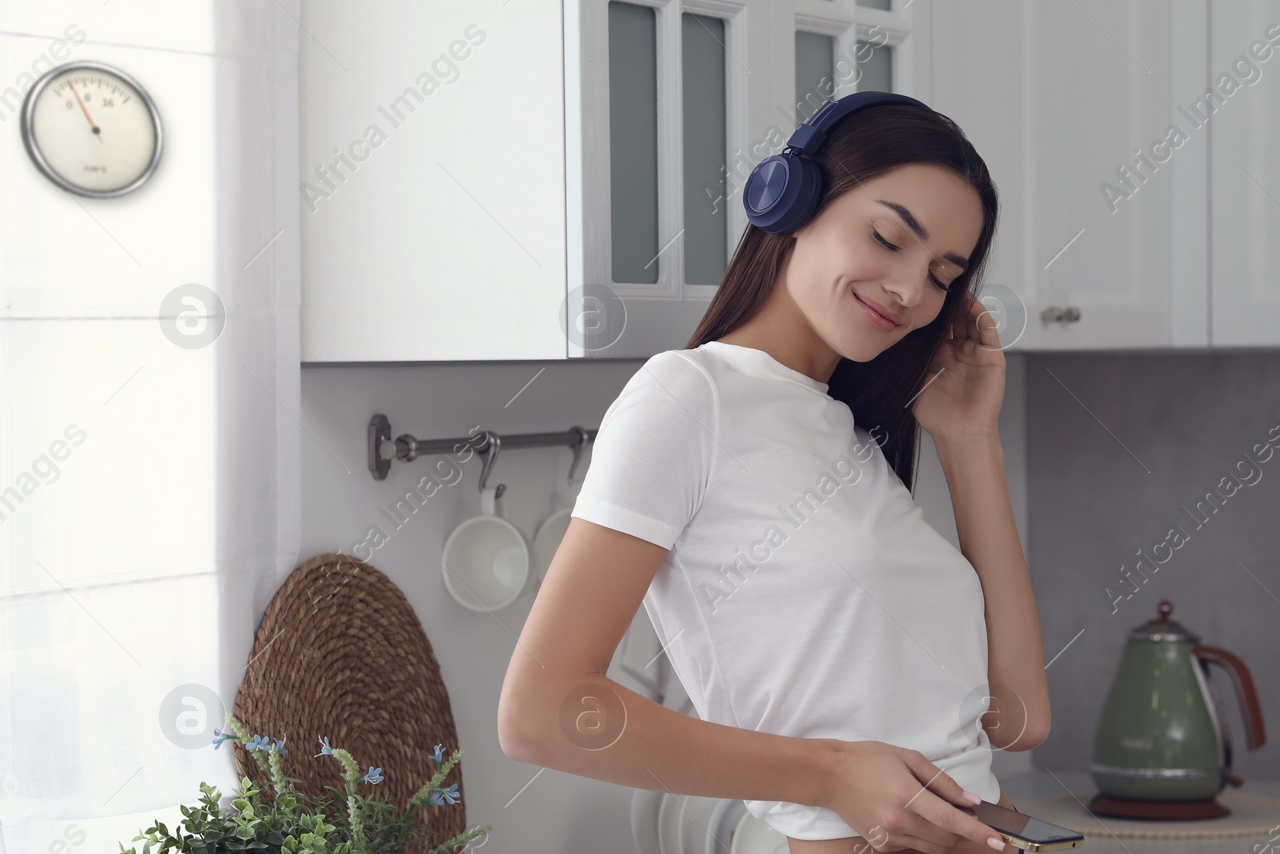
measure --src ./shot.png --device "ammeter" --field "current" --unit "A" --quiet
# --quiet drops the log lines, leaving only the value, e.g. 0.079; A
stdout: 4; A
